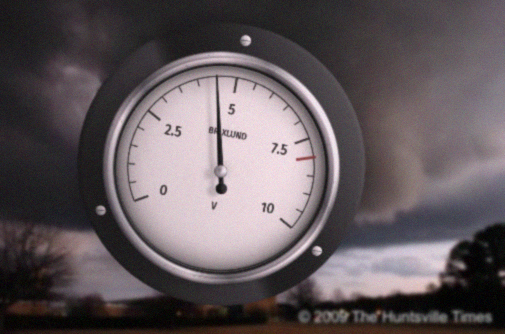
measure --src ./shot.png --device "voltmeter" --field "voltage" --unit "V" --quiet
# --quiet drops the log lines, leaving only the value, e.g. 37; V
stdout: 4.5; V
